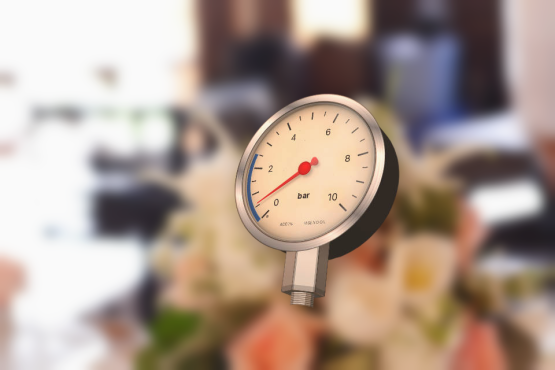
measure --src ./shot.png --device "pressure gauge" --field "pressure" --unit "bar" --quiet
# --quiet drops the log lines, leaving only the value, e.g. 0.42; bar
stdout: 0.5; bar
